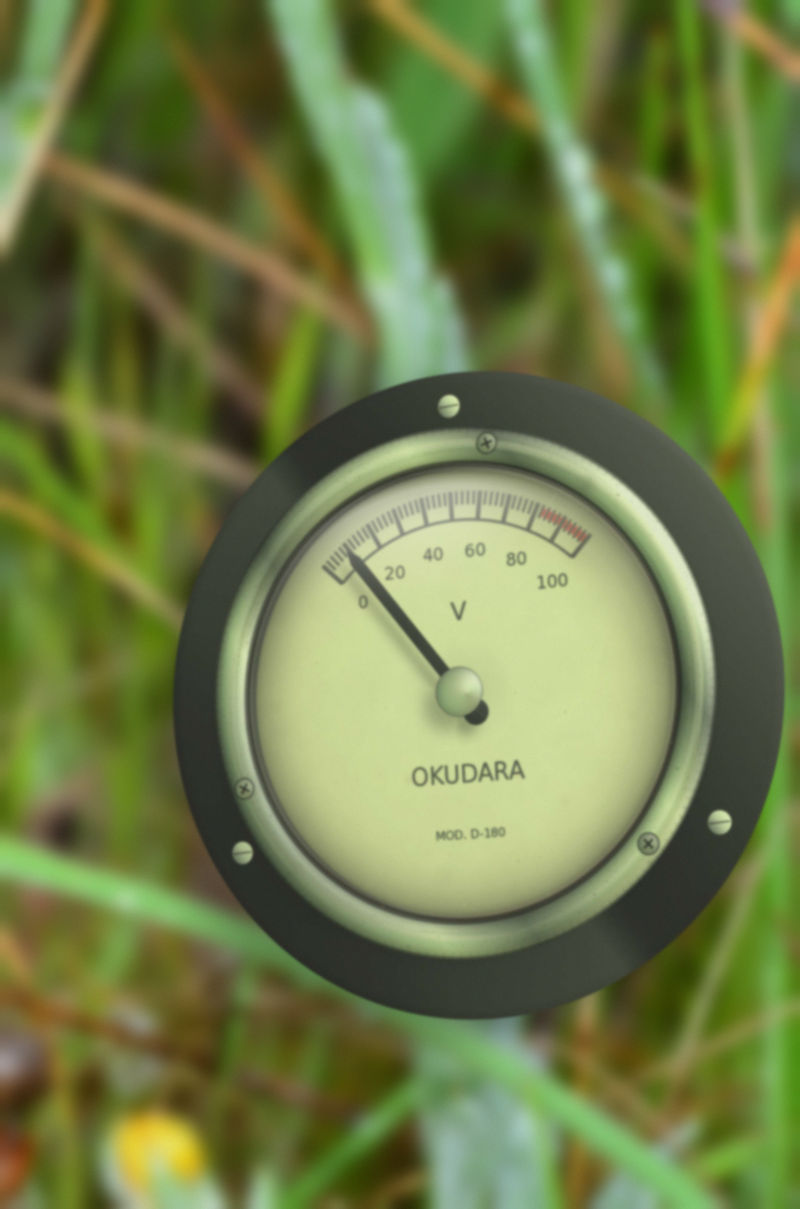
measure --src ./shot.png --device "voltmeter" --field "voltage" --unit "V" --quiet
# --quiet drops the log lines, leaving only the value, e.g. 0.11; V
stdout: 10; V
